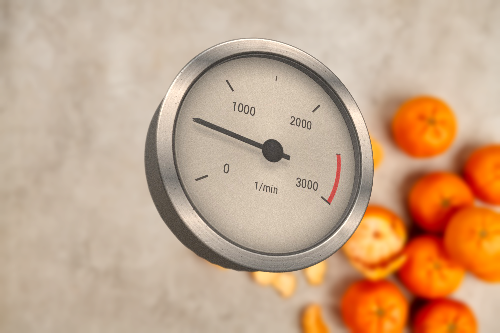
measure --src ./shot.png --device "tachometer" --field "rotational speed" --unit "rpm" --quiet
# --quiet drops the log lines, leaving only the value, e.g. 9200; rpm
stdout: 500; rpm
